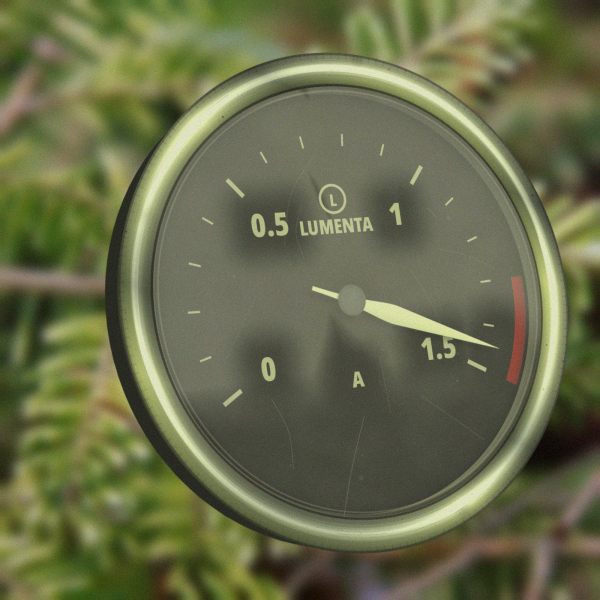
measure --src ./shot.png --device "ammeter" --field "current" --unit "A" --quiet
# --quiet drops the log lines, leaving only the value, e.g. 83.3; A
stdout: 1.45; A
